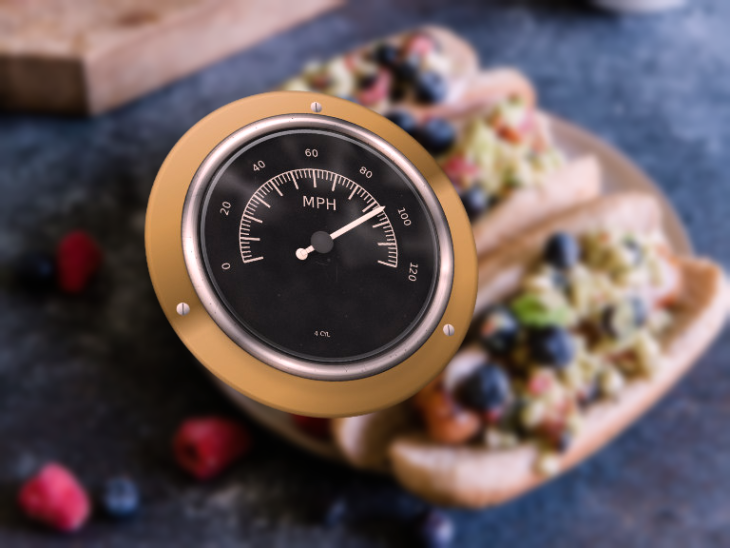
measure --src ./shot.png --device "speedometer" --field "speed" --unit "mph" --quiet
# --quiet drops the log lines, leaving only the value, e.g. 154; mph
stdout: 94; mph
